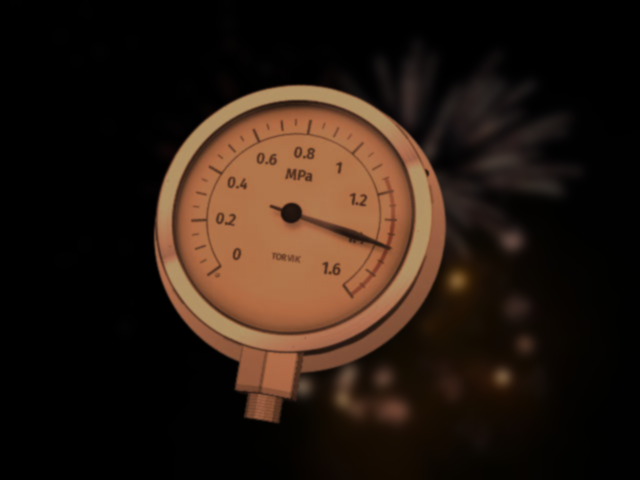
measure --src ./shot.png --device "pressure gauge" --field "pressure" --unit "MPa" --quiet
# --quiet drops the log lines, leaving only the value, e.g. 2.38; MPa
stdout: 1.4; MPa
